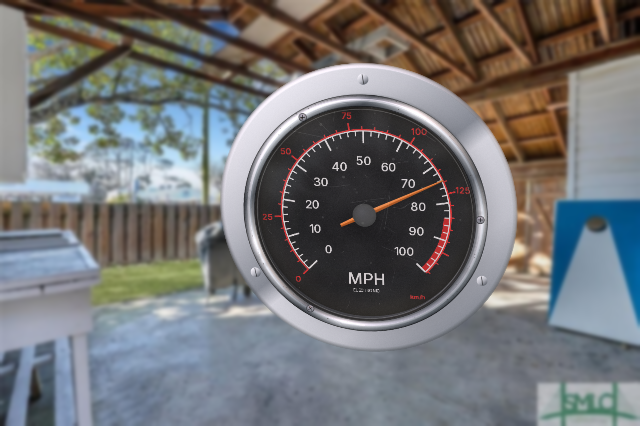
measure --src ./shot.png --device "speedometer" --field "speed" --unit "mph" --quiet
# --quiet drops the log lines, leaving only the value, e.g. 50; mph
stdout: 74; mph
